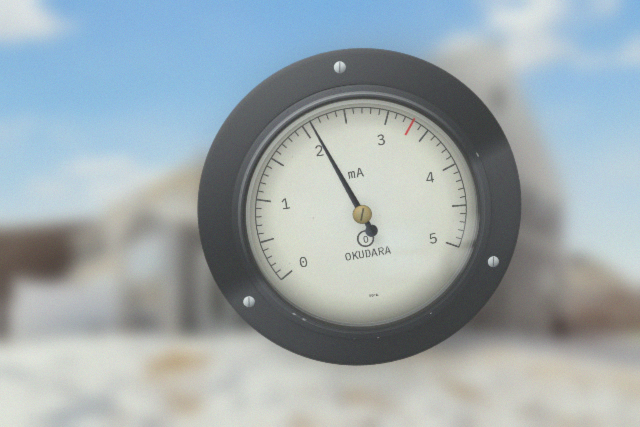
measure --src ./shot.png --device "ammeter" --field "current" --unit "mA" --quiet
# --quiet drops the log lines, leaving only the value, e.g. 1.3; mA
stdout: 2.1; mA
